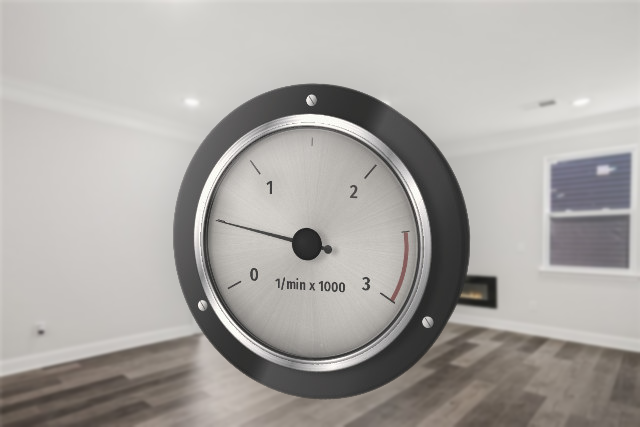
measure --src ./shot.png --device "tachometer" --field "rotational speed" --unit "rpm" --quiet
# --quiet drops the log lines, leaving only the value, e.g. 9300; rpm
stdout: 500; rpm
